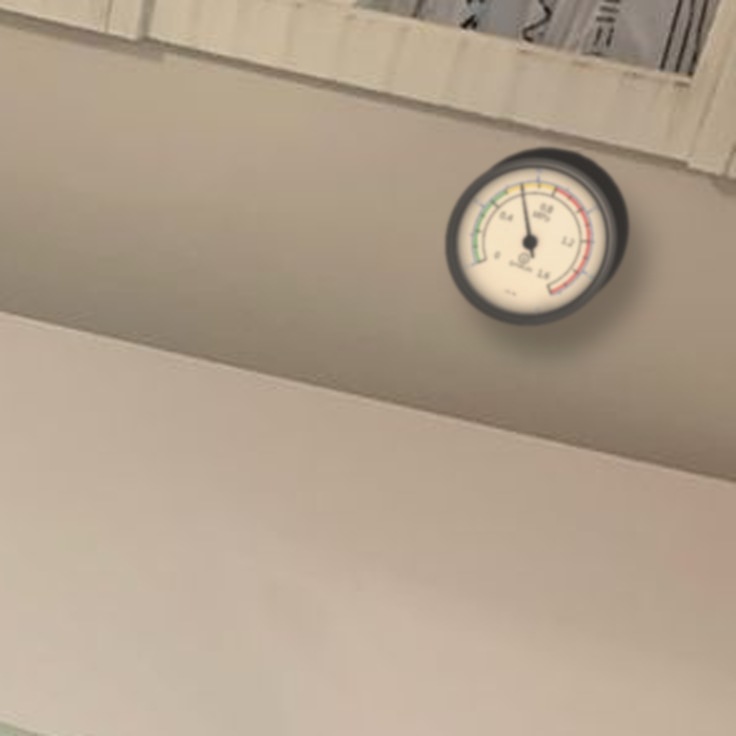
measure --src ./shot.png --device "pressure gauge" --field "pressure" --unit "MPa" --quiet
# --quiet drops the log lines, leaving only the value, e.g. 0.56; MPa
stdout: 0.6; MPa
